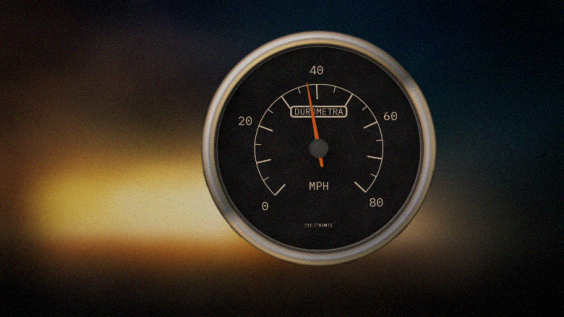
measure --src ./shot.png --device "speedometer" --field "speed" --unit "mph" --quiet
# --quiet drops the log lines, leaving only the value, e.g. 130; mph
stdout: 37.5; mph
